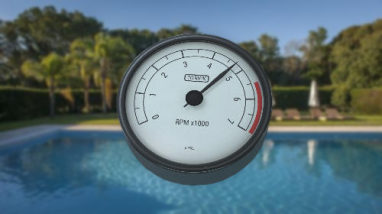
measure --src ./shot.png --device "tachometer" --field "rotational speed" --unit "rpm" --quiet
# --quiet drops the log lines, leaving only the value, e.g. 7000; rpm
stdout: 4750; rpm
